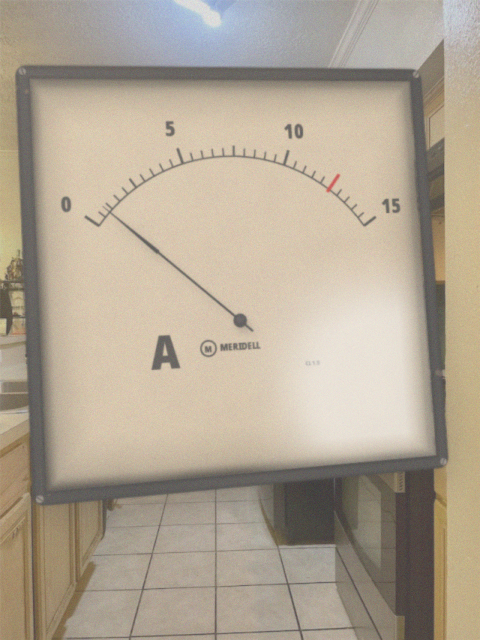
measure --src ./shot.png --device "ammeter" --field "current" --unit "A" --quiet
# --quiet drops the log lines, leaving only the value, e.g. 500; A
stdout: 0.75; A
